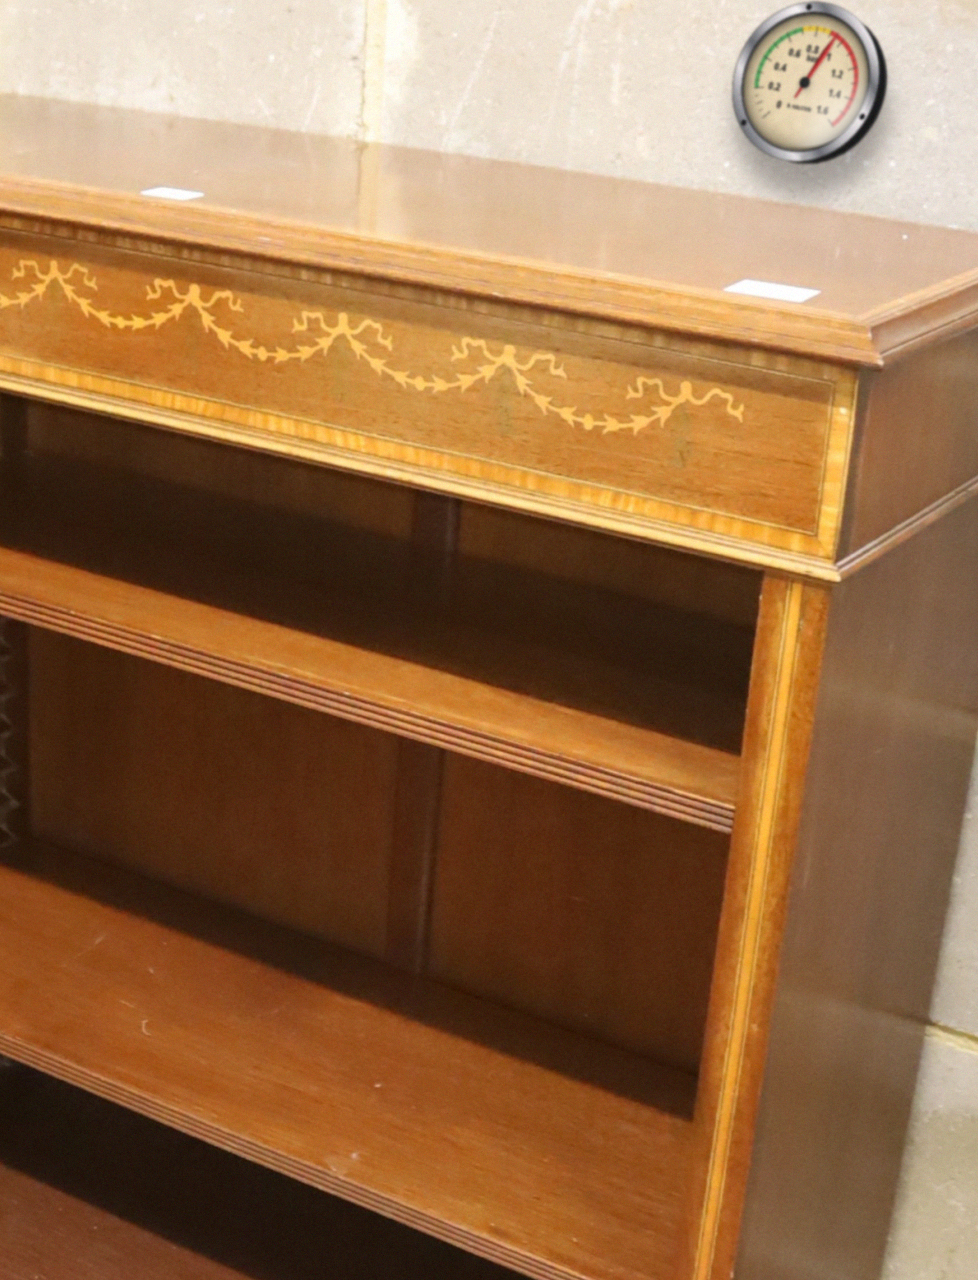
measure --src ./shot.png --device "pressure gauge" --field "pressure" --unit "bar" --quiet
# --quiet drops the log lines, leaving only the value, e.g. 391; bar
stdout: 0.95; bar
